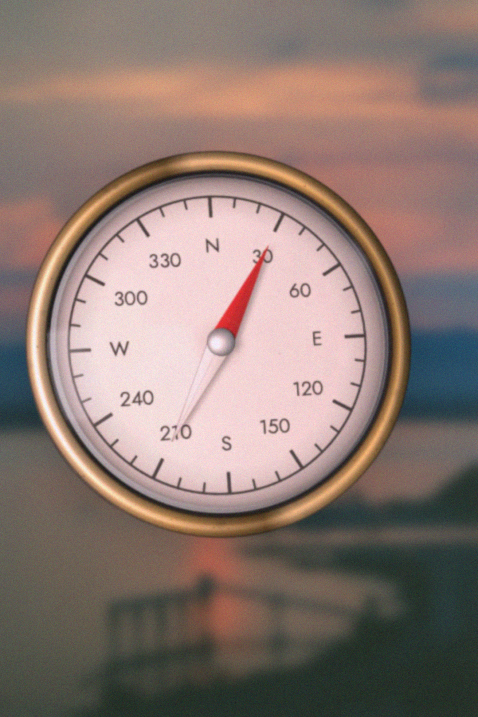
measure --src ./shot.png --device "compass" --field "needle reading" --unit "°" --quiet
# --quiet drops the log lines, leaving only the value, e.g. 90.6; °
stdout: 30; °
